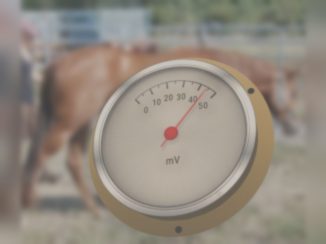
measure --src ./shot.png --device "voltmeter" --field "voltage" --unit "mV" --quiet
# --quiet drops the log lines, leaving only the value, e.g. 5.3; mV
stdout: 45; mV
